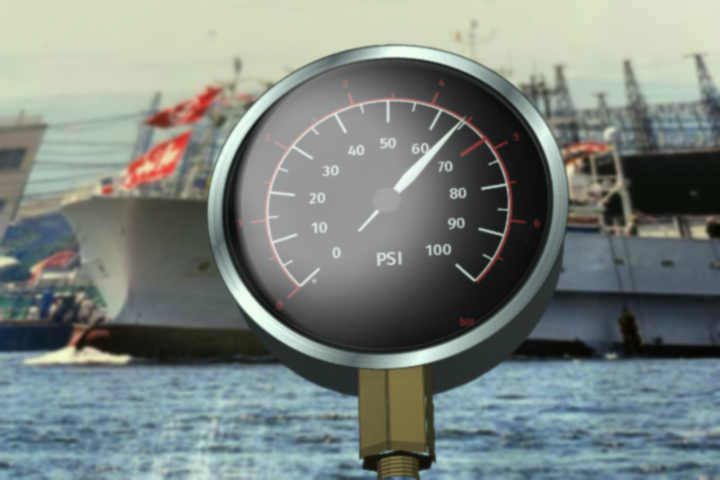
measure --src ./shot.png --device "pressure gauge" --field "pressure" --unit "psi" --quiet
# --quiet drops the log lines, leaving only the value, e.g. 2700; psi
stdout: 65; psi
